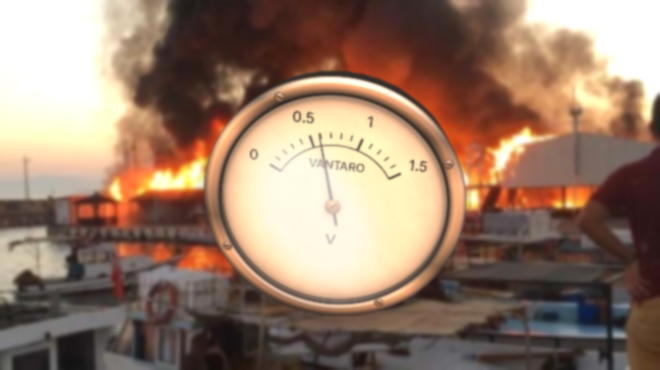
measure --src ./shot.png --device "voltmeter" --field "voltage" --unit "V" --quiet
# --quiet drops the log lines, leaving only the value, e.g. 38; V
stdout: 0.6; V
